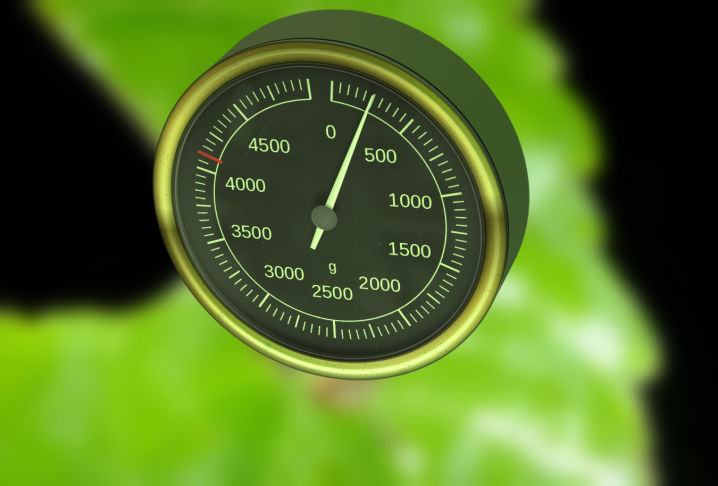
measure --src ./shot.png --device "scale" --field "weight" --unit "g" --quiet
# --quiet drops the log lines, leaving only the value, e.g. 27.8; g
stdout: 250; g
